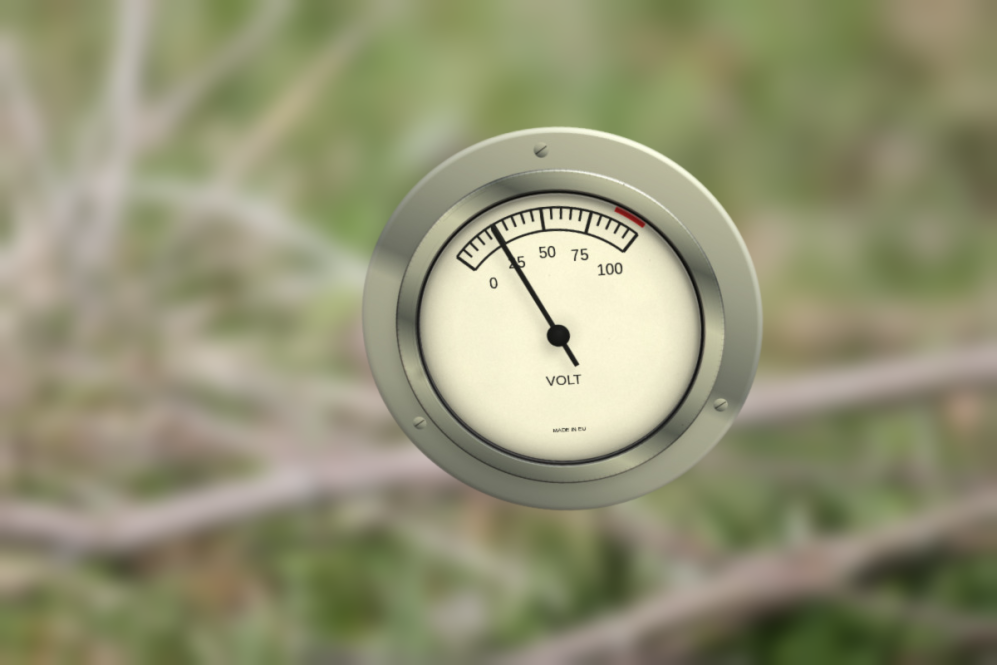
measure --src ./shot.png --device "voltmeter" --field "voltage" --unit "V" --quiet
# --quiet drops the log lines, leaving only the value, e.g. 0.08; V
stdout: 25; V
